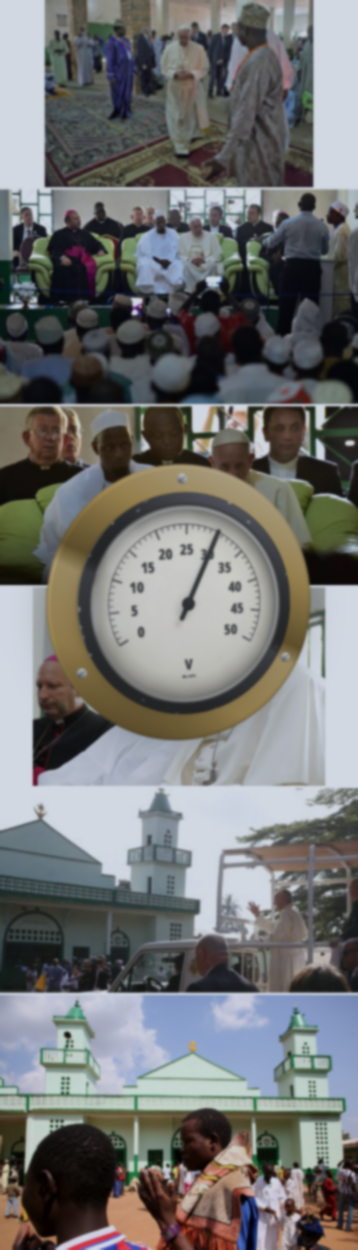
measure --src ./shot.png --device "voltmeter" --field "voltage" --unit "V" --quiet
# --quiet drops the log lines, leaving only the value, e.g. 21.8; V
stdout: 30; V
